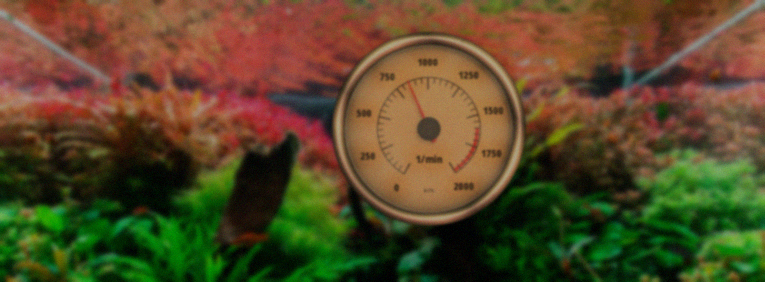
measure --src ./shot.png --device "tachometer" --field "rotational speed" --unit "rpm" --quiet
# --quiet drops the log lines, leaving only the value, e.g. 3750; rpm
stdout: 850; rpm
